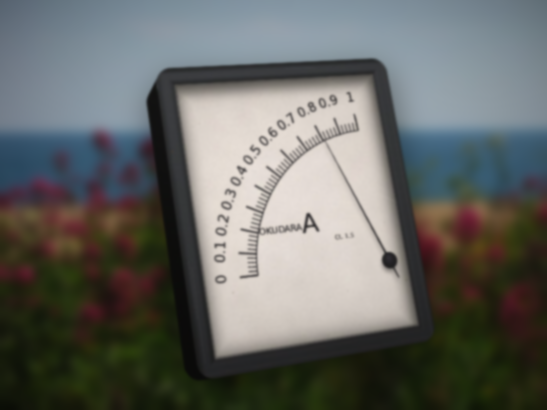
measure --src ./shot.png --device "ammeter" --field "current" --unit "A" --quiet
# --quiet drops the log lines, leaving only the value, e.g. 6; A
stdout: 0.8; A
